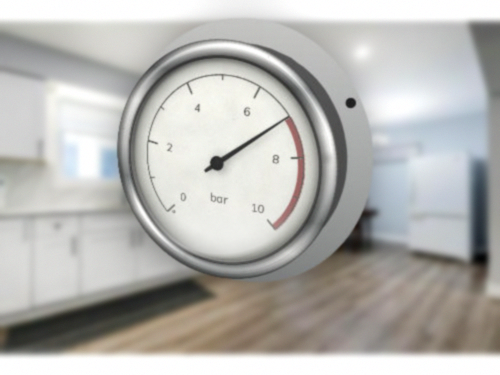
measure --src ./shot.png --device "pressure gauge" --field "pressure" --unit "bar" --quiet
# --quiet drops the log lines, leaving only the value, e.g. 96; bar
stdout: 7; bar
